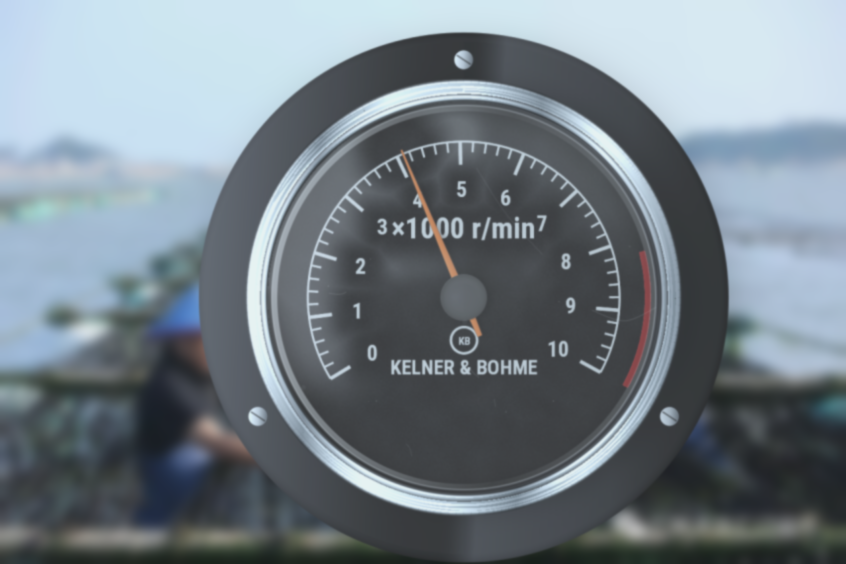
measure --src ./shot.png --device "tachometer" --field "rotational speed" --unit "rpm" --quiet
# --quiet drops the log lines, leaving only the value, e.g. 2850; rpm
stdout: 4100; rpm
